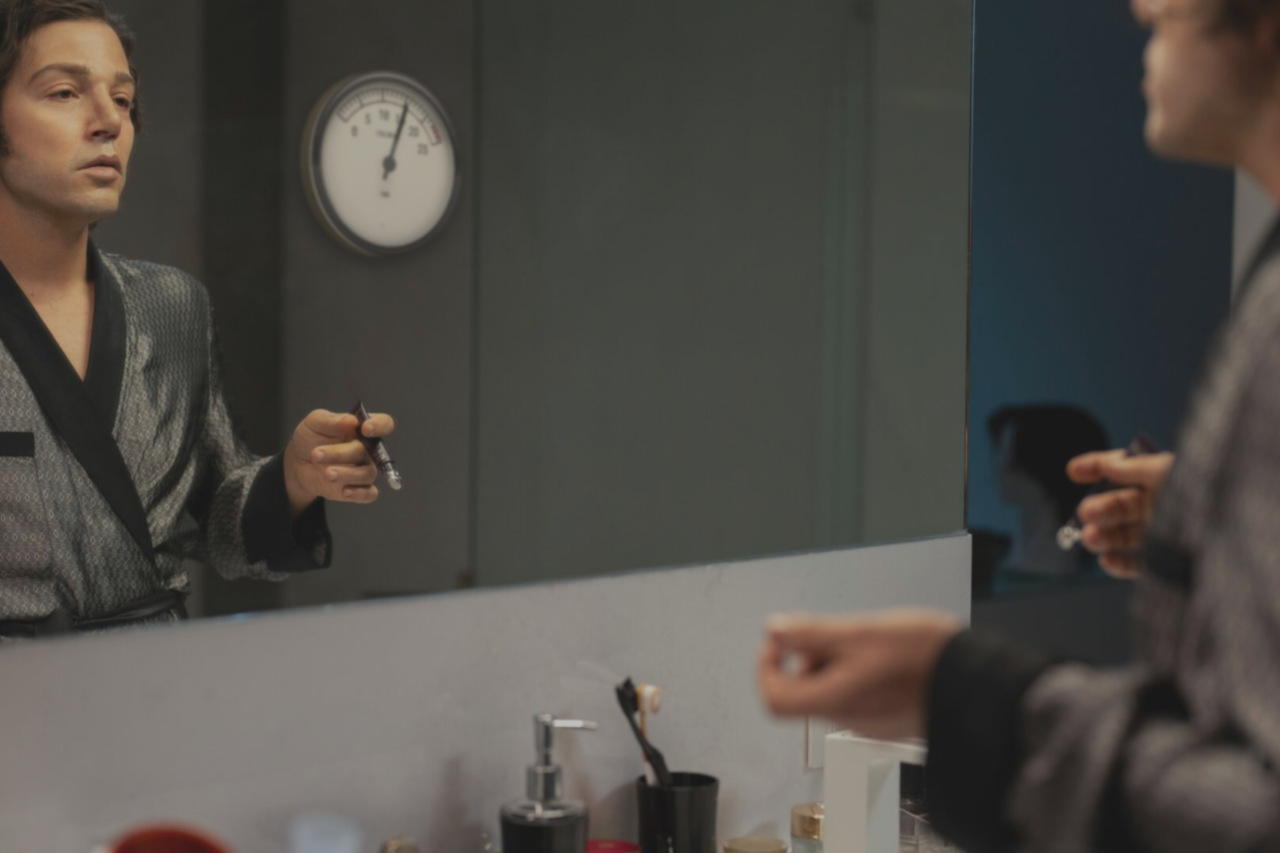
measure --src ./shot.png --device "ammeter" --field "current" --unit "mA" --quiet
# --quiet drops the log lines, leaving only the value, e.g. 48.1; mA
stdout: 15; mA
